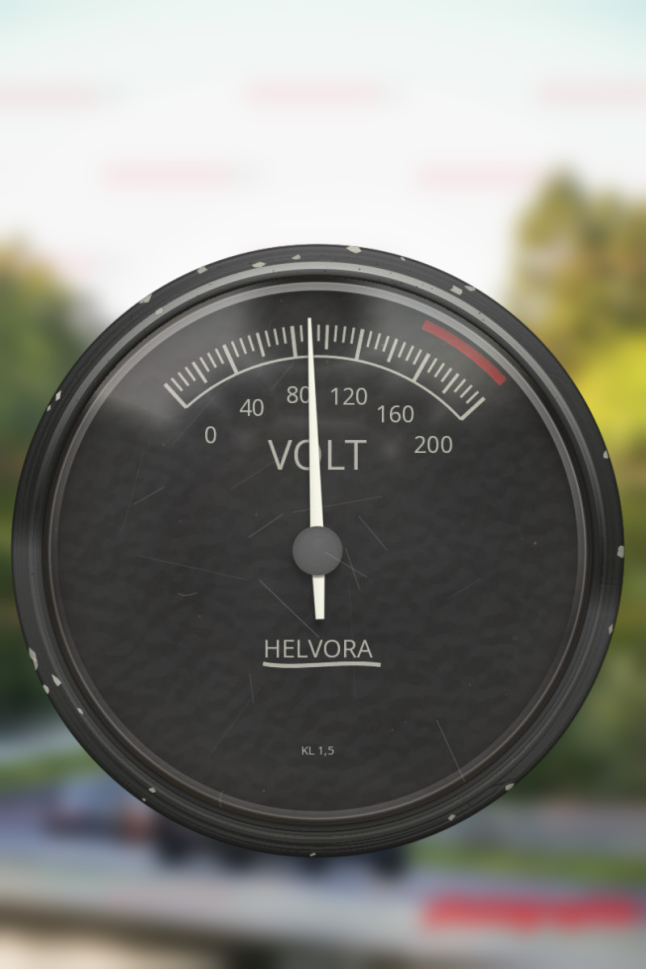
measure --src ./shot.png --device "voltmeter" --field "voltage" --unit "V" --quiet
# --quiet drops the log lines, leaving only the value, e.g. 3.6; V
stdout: 90; V
